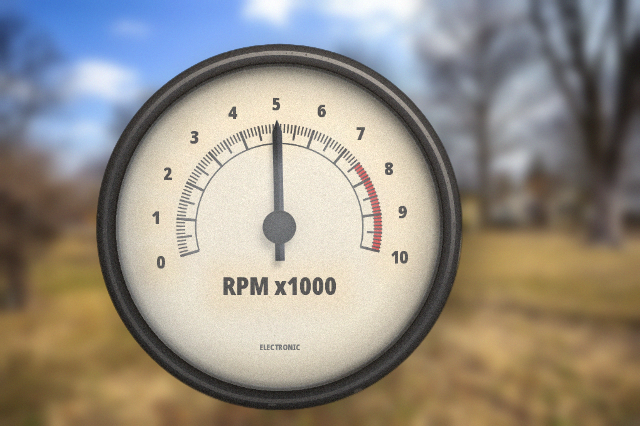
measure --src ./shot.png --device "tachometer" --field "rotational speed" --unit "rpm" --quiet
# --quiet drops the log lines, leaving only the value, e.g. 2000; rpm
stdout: 5000; rpm
